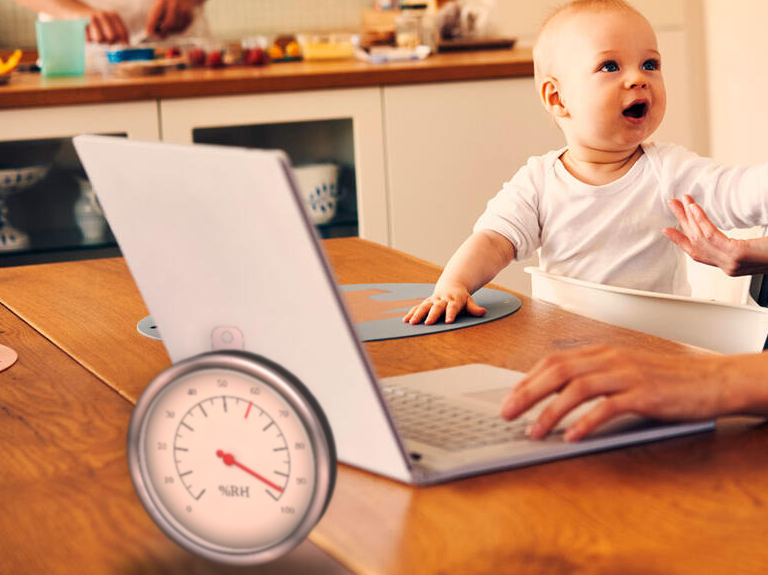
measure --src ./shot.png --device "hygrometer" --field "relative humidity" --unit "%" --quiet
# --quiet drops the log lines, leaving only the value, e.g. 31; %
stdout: 95; %
